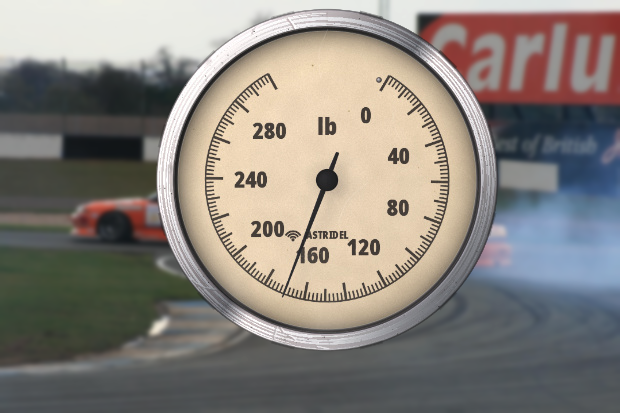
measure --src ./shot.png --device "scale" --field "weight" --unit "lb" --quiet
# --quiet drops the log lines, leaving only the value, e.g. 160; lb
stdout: 170; lb
